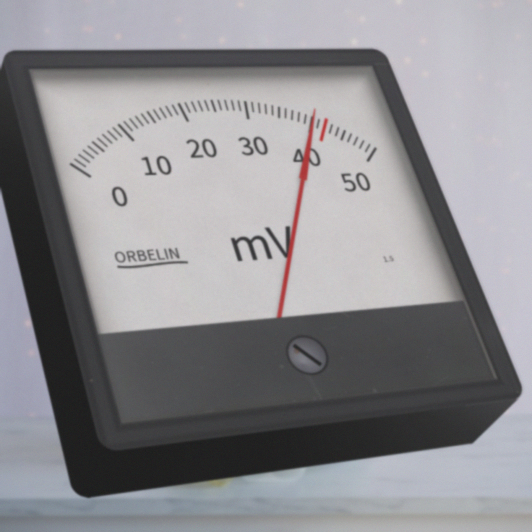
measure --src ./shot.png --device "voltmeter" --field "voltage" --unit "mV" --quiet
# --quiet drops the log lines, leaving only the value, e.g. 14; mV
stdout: 40; mV
